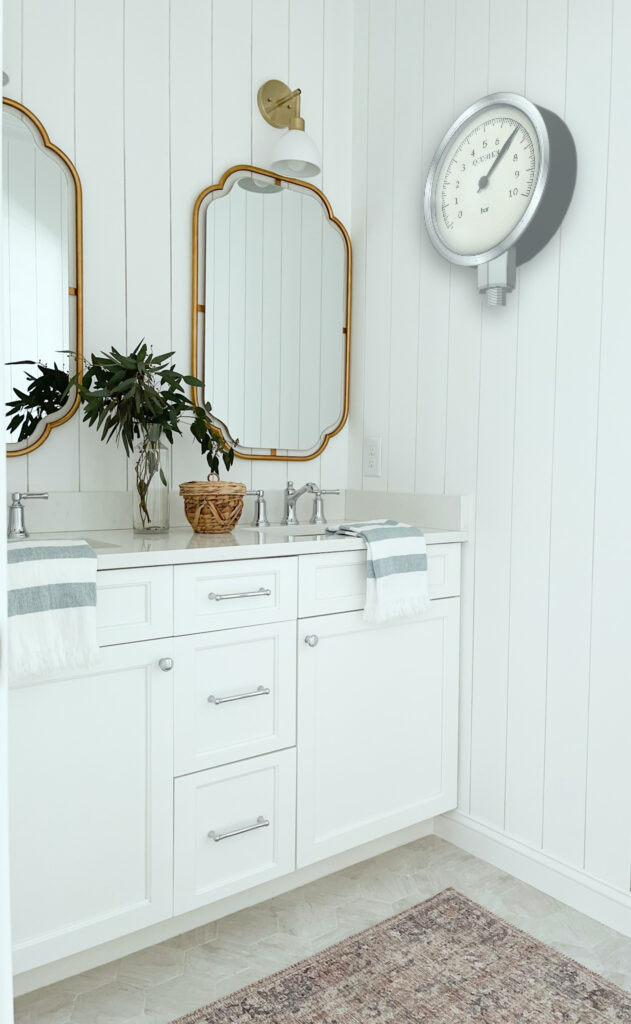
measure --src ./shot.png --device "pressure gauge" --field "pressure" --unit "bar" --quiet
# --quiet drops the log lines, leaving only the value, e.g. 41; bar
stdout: 7; bar
